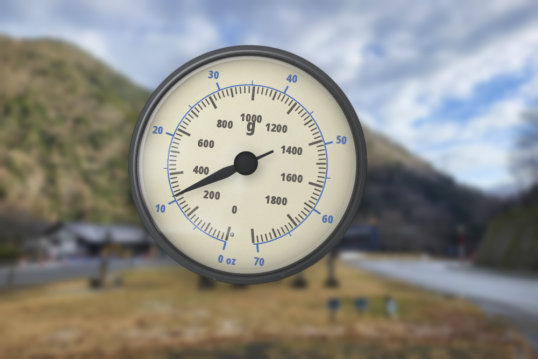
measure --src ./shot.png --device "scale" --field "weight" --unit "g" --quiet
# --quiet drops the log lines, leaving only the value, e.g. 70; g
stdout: 300; g
